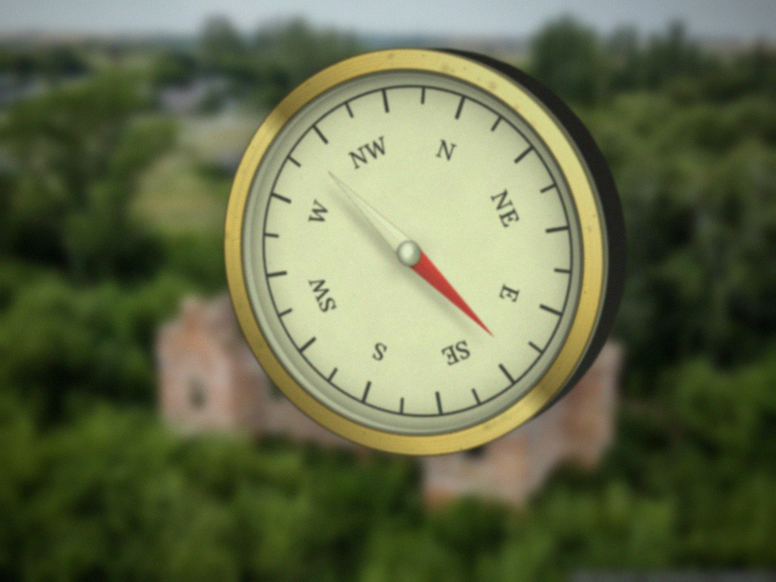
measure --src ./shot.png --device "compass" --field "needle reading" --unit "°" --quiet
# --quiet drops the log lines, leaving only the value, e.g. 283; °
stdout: 112.5; °
